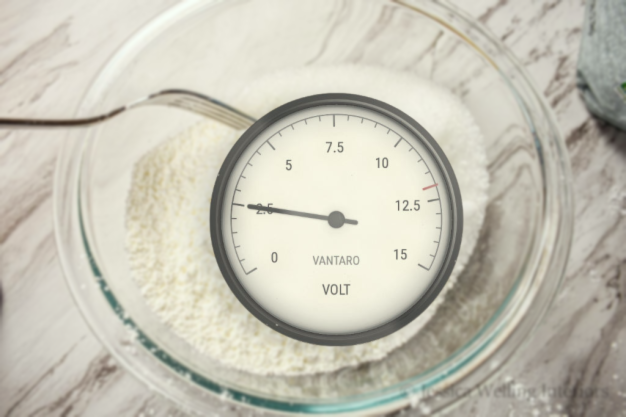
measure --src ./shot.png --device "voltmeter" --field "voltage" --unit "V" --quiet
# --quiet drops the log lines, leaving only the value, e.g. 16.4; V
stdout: 2.5; V
